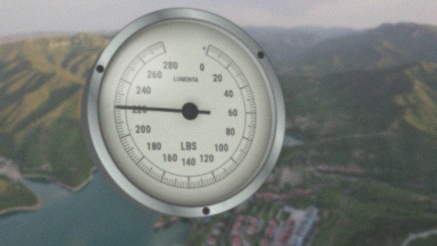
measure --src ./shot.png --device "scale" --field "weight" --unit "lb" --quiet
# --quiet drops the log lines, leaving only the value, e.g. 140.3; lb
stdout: 220; lb
